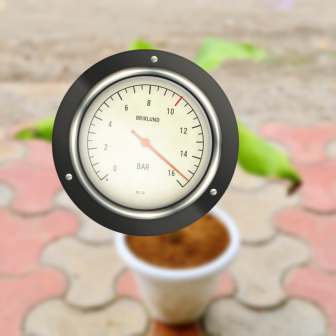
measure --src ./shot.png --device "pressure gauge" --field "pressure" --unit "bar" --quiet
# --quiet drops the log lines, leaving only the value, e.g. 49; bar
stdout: 15.5; bar
